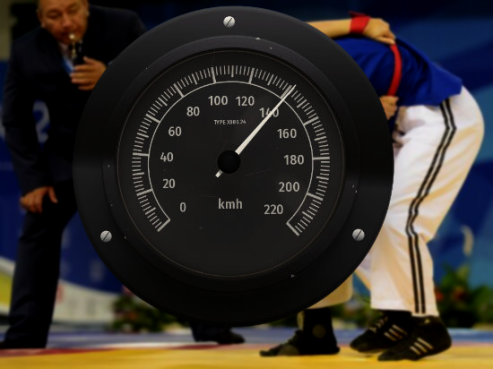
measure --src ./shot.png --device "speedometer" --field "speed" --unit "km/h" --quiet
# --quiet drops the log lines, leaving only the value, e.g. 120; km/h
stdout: 142; km/h
